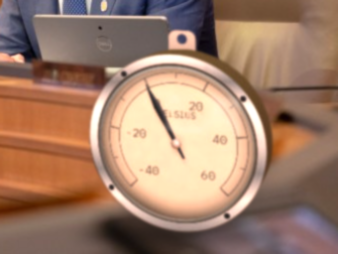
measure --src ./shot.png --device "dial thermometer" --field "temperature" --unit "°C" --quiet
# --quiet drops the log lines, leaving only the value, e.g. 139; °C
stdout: 0; °C
